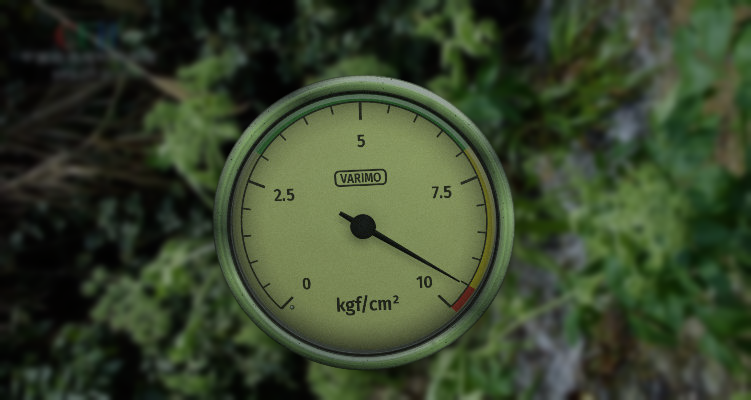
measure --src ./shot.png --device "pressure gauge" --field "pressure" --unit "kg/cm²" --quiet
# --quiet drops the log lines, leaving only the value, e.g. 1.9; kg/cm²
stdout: 9.5; kg/cm²
